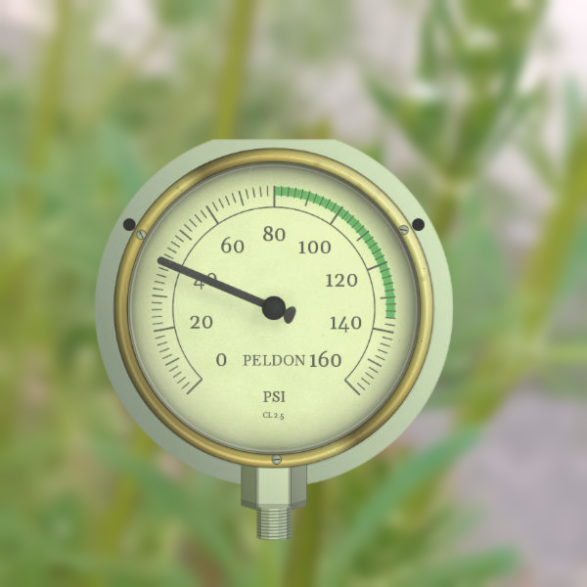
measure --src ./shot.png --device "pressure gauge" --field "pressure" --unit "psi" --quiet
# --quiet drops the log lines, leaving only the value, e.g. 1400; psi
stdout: 40; psi
